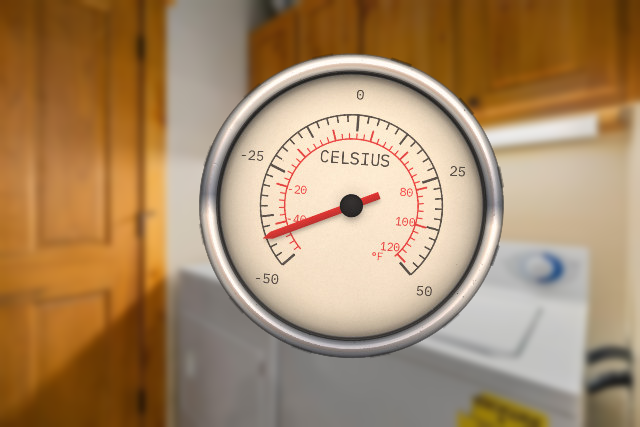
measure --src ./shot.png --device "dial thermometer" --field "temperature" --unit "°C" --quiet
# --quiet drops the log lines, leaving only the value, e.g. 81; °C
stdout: -42.5; °C
